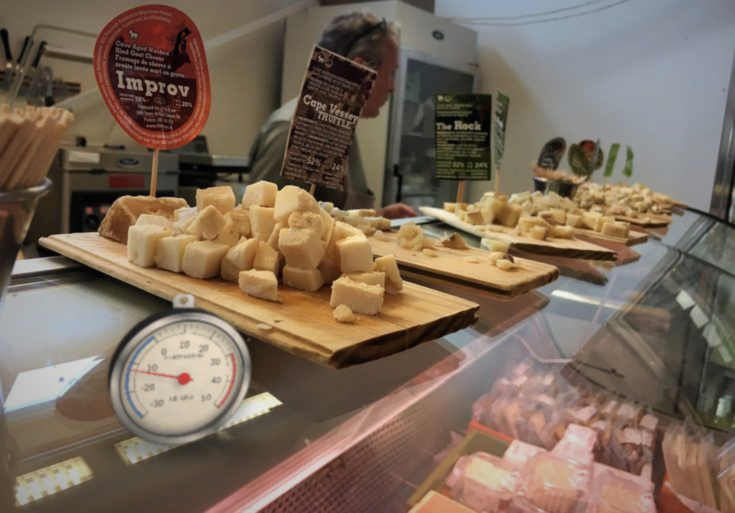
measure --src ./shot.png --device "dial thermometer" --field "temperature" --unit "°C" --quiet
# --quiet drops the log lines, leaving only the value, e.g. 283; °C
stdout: -12; °C
